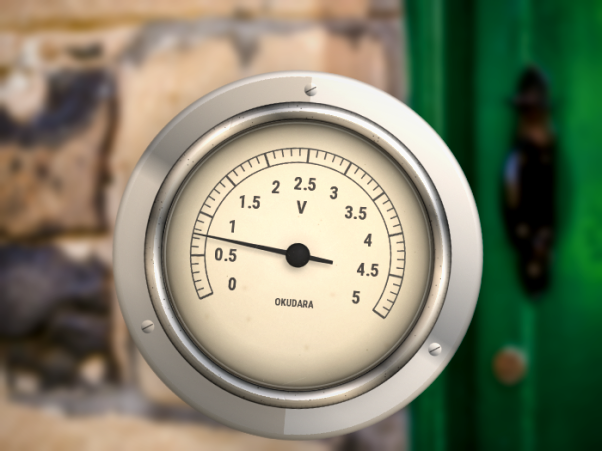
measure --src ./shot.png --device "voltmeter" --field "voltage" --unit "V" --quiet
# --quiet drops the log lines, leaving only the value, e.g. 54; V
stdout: 0.75; V
